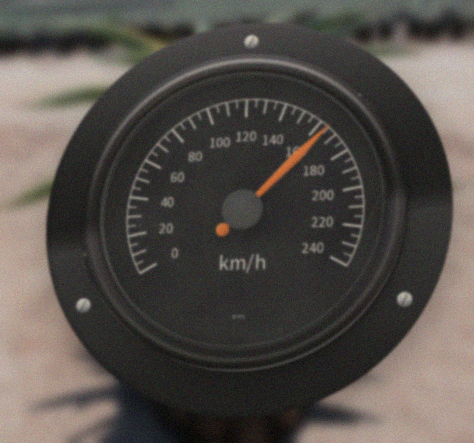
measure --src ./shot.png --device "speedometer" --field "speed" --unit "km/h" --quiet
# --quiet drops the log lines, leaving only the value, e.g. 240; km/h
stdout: 165; km/h
